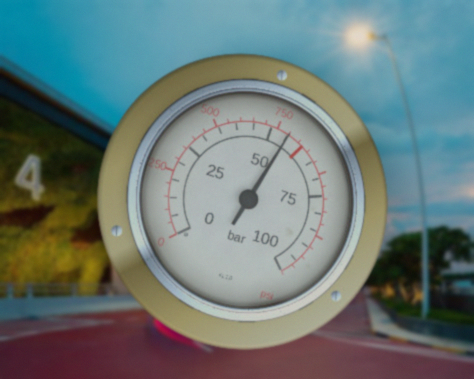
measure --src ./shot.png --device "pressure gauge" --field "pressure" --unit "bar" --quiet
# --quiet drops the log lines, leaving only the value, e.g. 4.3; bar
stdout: 55; bar
